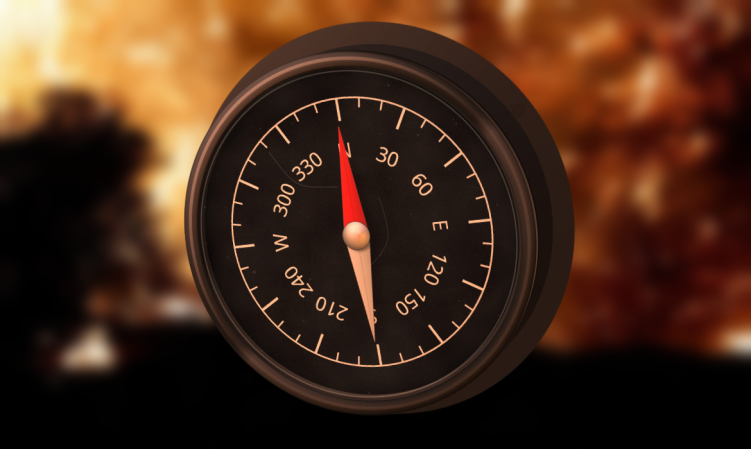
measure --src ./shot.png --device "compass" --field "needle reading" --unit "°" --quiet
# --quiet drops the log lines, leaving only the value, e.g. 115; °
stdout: 0; °
